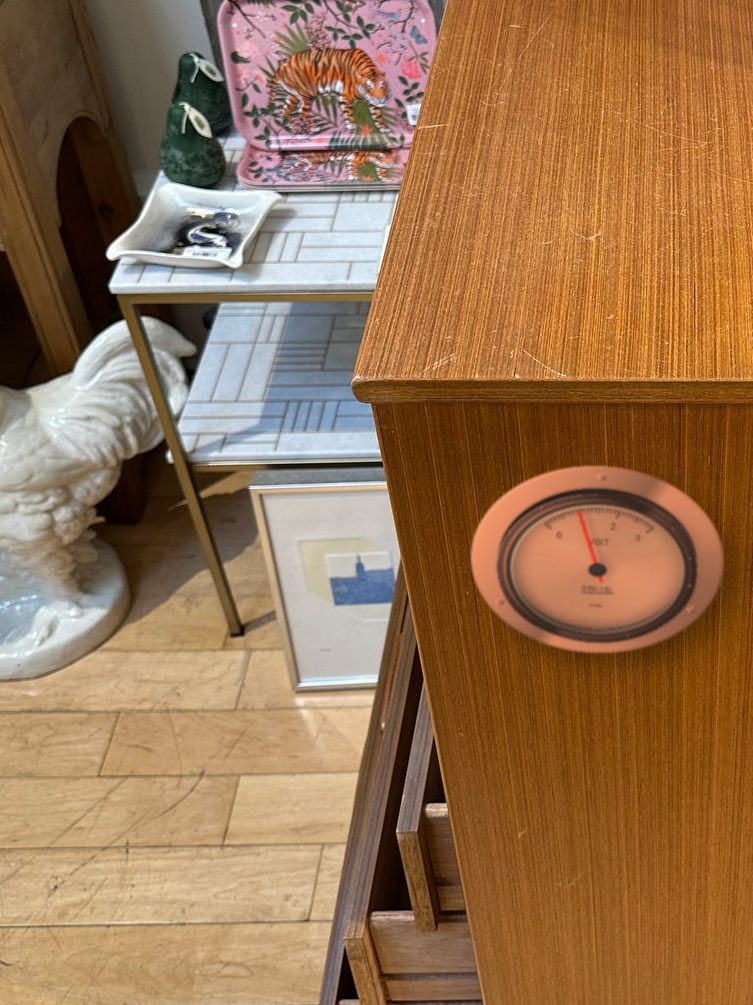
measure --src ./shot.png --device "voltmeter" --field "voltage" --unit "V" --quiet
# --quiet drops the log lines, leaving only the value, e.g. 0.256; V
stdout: 1; V
